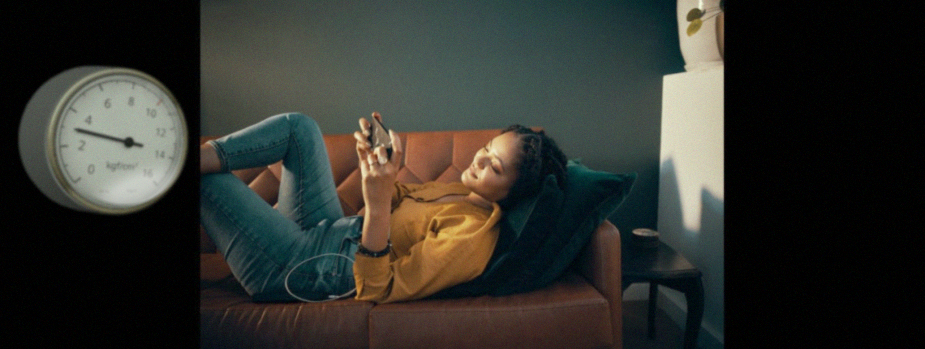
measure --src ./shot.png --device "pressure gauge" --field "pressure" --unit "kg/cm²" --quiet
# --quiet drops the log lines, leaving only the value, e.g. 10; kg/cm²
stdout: 3; kg/cm²
